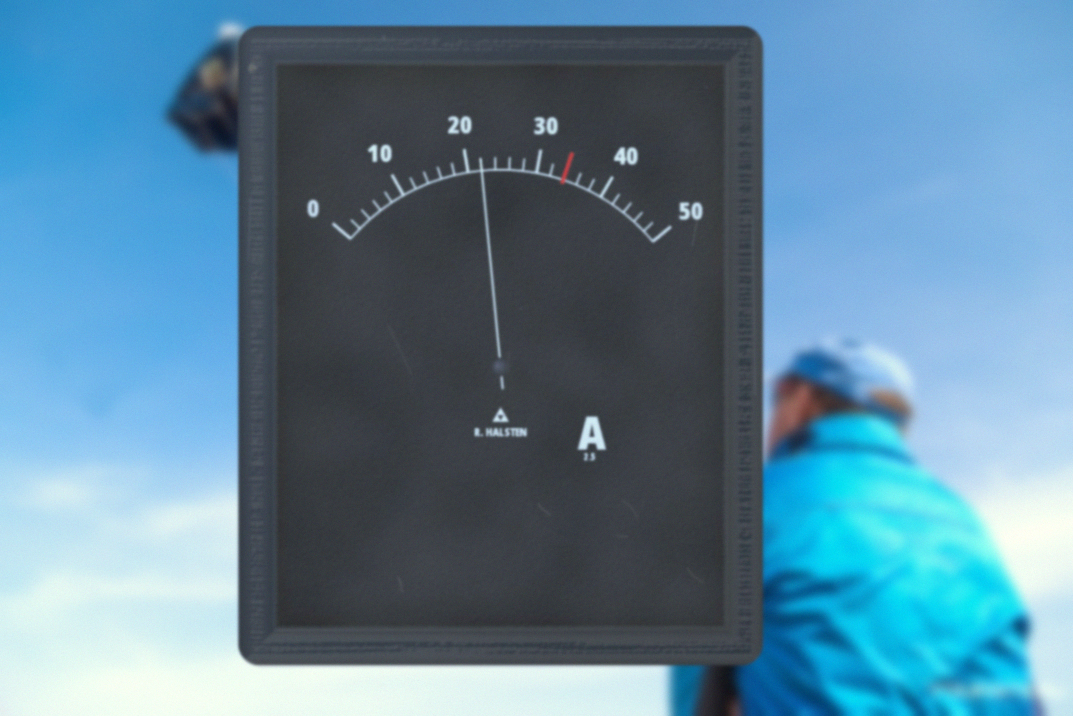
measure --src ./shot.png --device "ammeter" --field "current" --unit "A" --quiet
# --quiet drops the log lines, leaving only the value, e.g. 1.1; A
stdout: 22; A
